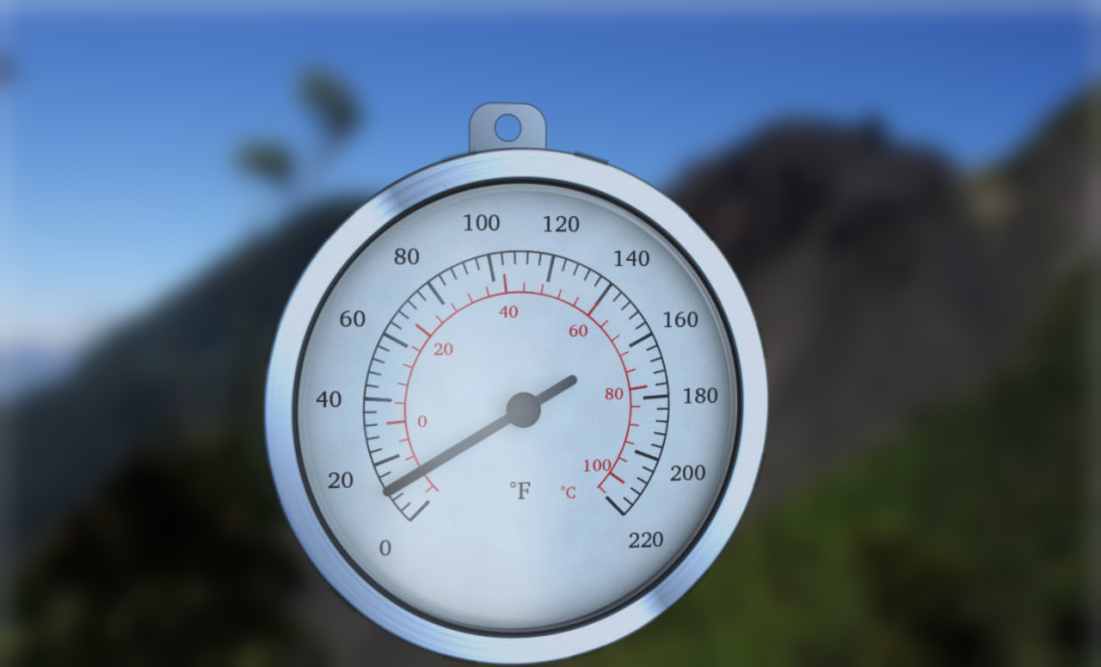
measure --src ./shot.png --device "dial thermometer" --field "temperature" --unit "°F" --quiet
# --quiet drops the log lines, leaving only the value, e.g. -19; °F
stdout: 12; °F
